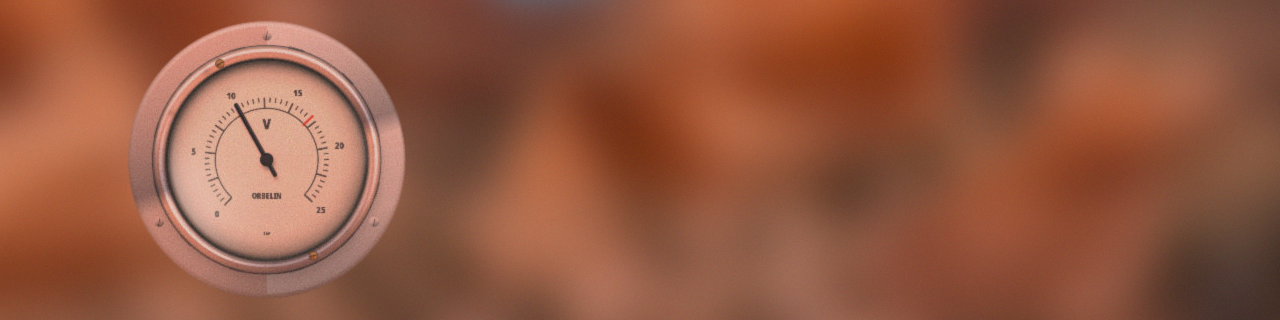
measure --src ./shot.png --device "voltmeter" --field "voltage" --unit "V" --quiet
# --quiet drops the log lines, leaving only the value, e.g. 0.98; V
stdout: 10; V
